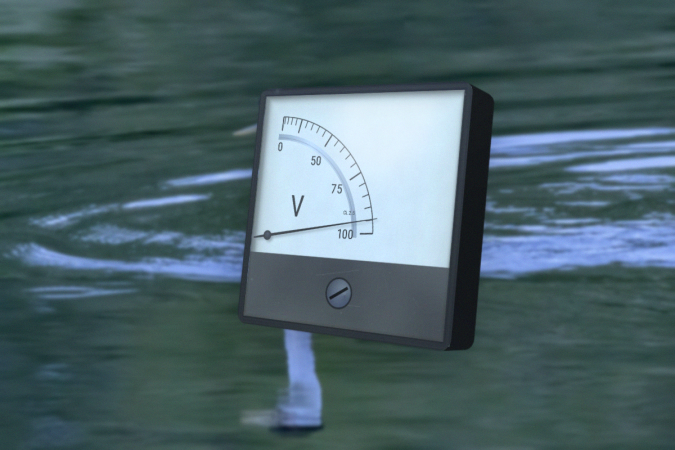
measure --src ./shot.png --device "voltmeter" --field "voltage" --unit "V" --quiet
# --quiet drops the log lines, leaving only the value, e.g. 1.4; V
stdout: 95; V
